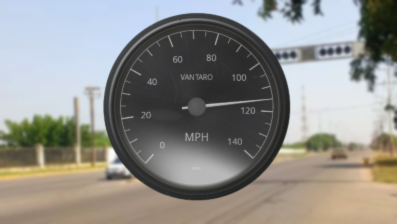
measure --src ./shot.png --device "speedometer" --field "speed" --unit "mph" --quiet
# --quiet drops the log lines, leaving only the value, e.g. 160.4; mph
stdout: 115; mph
